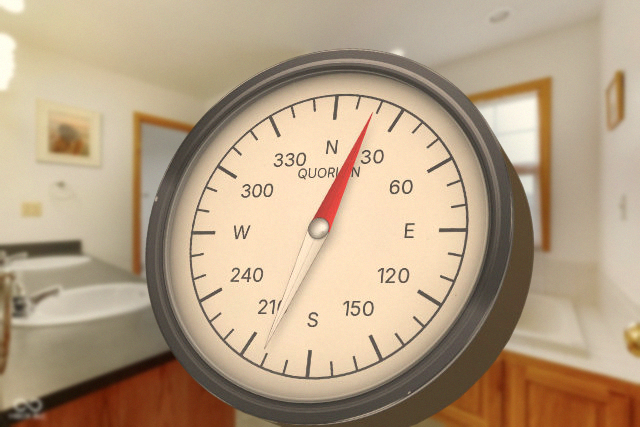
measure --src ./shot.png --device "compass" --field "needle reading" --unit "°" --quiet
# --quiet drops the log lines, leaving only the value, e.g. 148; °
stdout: 20; °
